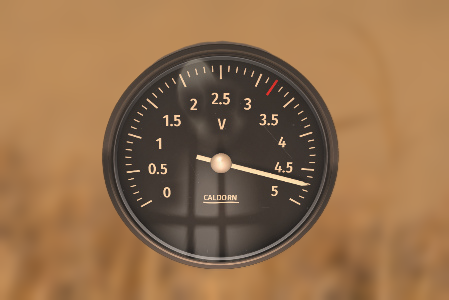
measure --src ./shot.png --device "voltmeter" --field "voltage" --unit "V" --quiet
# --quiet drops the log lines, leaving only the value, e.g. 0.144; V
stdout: 4.7; V
